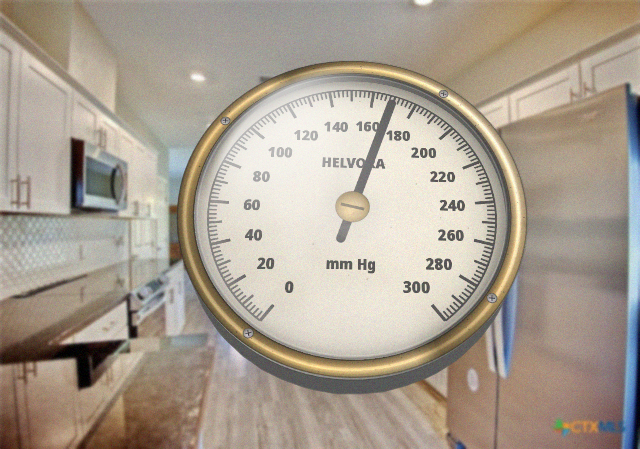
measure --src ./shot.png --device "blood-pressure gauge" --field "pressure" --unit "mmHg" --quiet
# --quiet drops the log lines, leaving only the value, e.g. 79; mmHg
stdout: 170; mmHg
